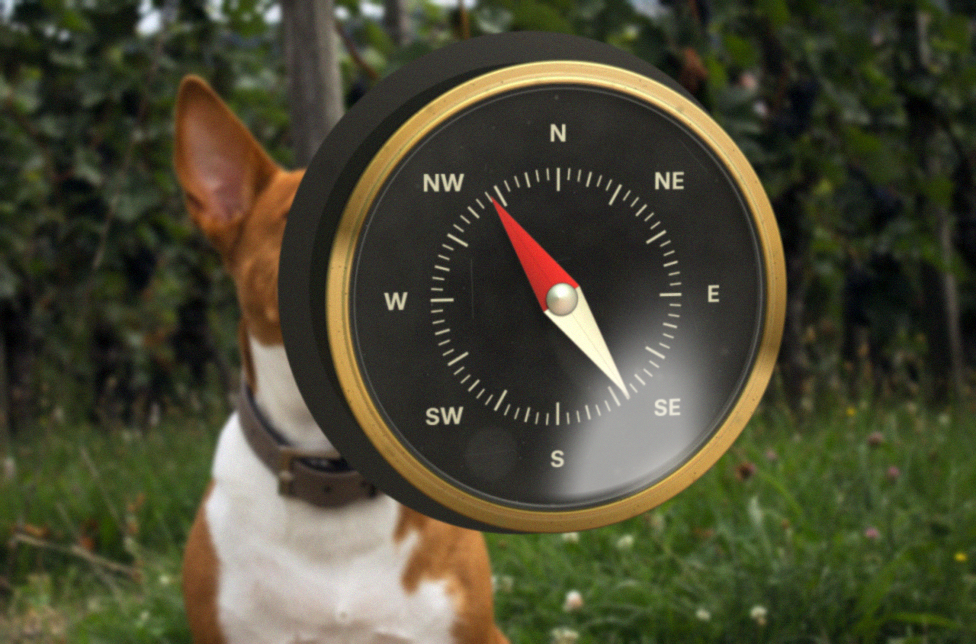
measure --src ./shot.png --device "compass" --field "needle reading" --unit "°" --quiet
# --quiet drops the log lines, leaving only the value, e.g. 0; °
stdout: 325; °
